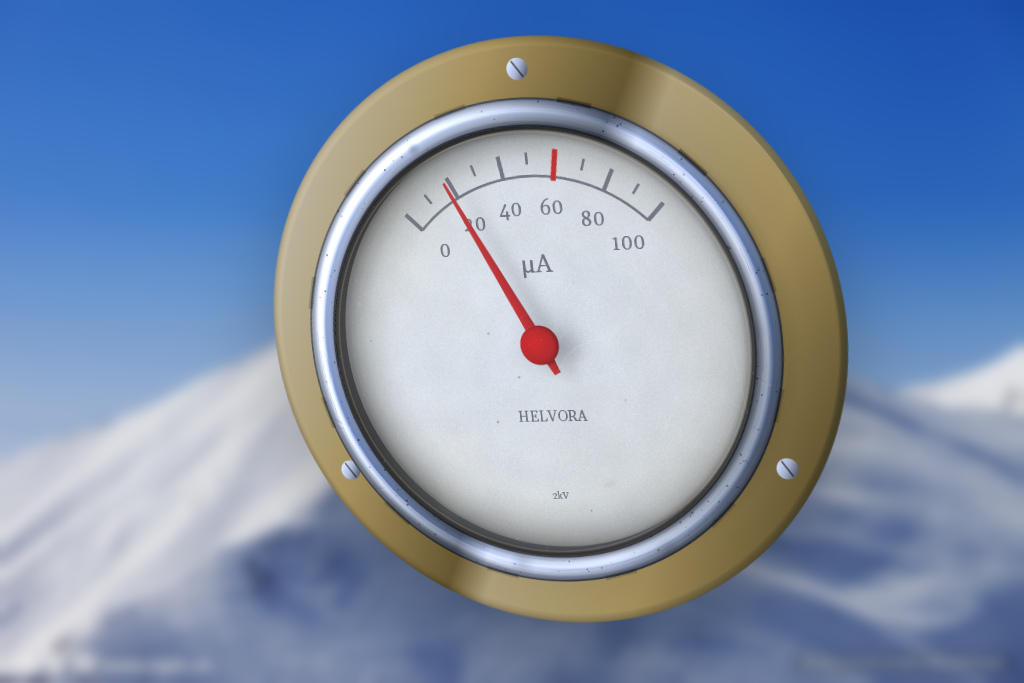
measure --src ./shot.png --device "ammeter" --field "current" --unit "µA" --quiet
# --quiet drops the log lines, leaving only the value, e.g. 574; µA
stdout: 20; µA
